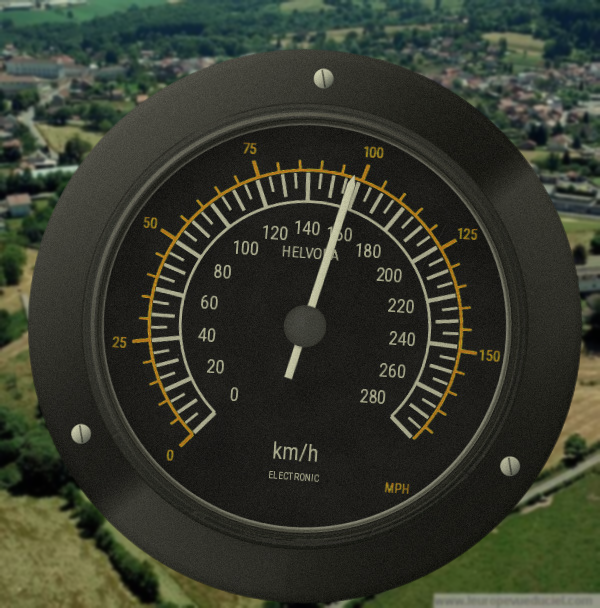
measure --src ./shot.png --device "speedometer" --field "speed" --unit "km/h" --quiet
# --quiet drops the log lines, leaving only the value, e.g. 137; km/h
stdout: 157.5; km/h
